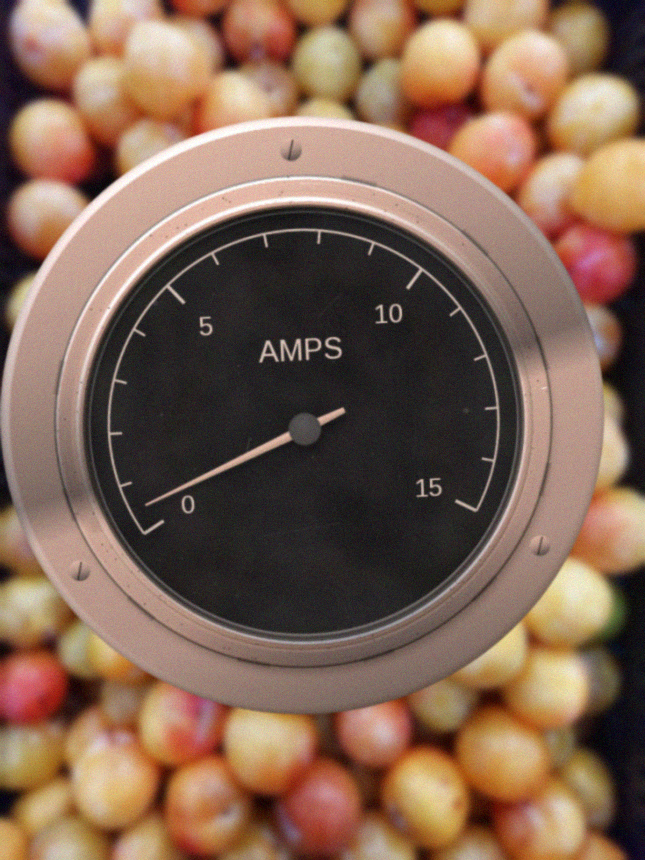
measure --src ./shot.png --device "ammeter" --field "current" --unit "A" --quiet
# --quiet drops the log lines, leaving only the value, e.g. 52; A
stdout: 0.5; A
